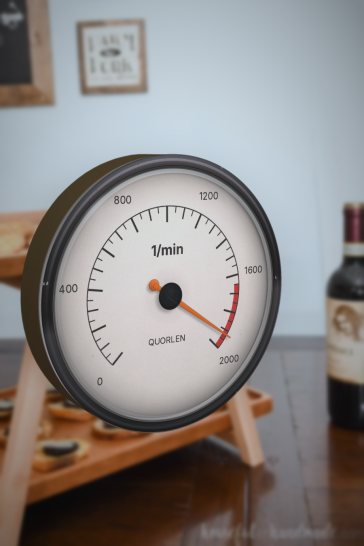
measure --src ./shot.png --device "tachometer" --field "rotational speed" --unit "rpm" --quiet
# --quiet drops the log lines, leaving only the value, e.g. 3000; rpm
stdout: 1925; rpm
